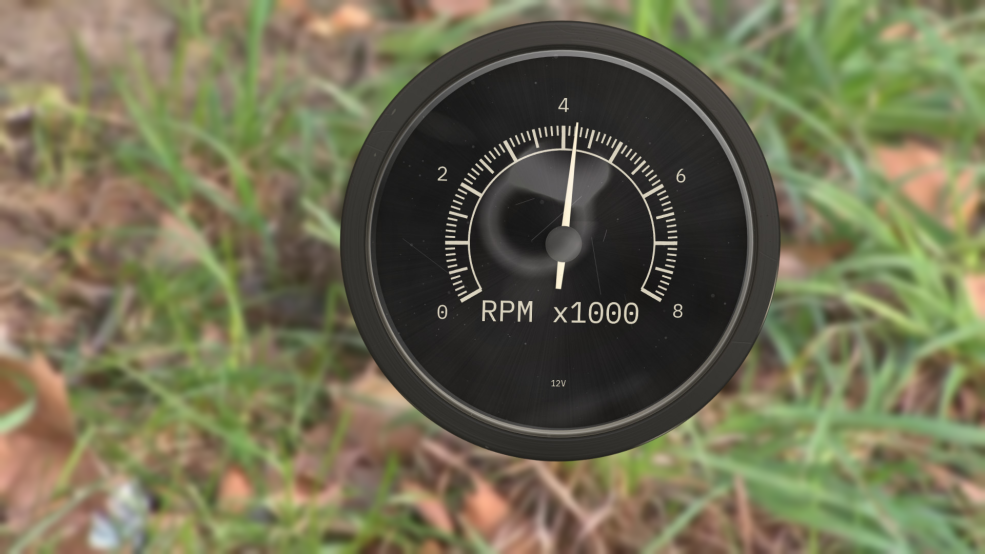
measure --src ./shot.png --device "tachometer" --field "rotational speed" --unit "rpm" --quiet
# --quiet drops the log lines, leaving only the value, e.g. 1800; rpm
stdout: 4200; rpm
